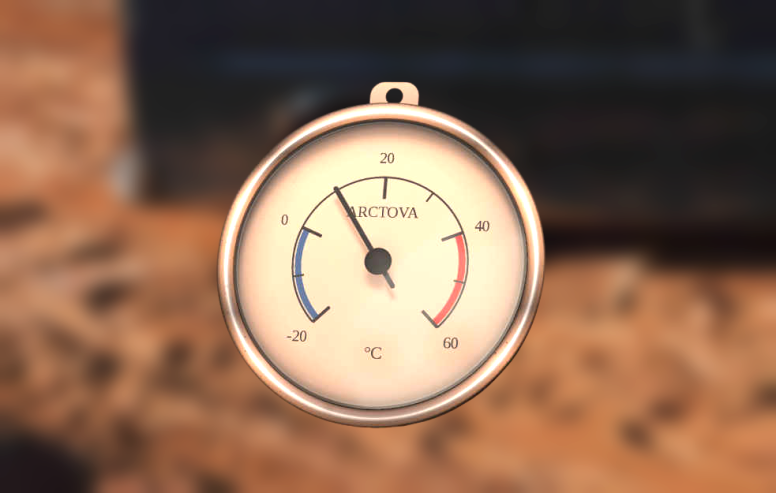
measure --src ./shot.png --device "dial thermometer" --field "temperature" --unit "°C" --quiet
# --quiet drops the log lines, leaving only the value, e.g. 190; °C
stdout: 10; °C
